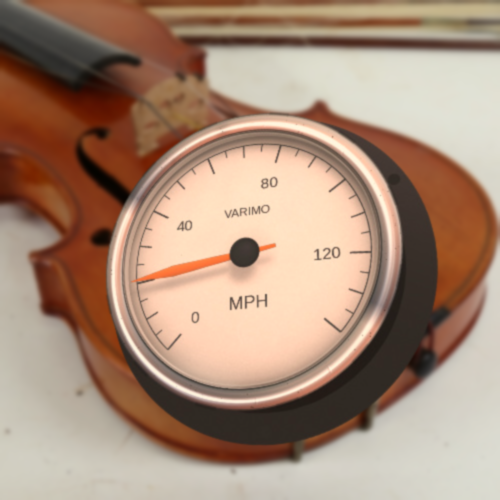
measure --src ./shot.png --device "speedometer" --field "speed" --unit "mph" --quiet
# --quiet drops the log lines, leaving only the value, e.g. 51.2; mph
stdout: 20; mph
